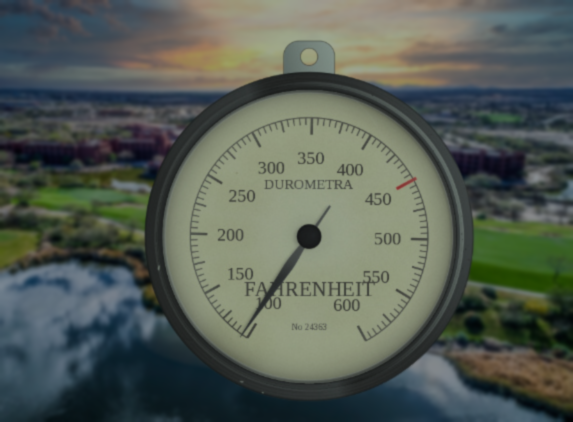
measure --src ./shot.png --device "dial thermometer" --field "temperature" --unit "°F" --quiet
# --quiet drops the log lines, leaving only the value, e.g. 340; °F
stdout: 105; °F
